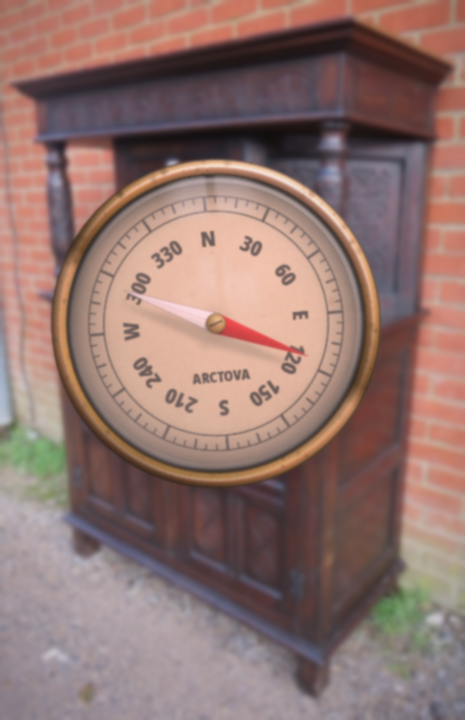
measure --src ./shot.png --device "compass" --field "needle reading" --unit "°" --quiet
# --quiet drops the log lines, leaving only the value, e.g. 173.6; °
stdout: 115; °
